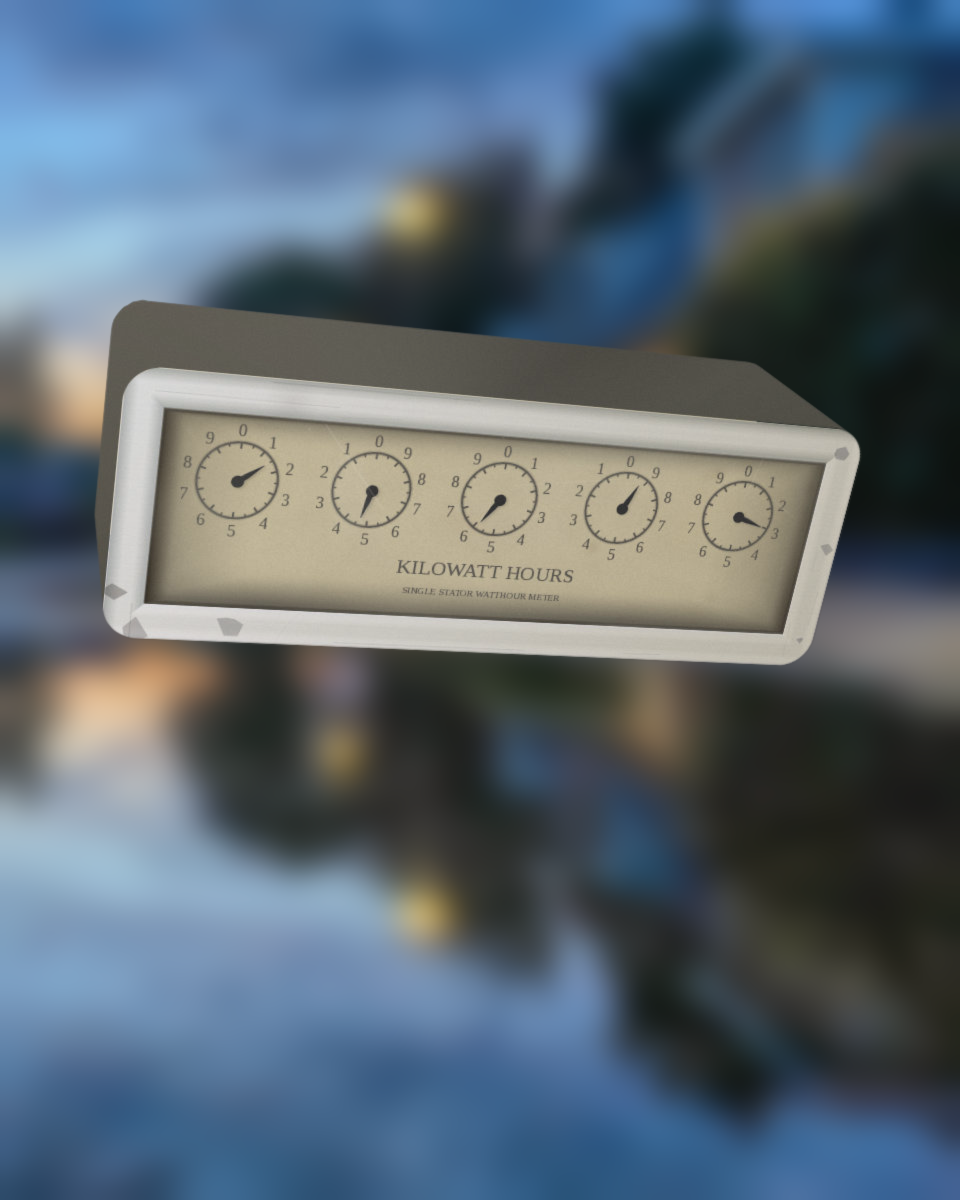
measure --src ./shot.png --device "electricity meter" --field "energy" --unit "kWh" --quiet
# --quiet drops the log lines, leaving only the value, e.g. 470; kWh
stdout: 14593; kWh
